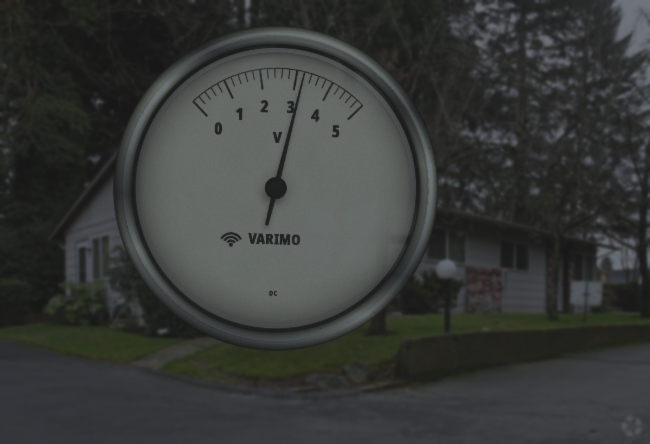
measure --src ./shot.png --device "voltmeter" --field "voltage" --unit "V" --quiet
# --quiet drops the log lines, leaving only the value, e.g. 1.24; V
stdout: 3.2; V
